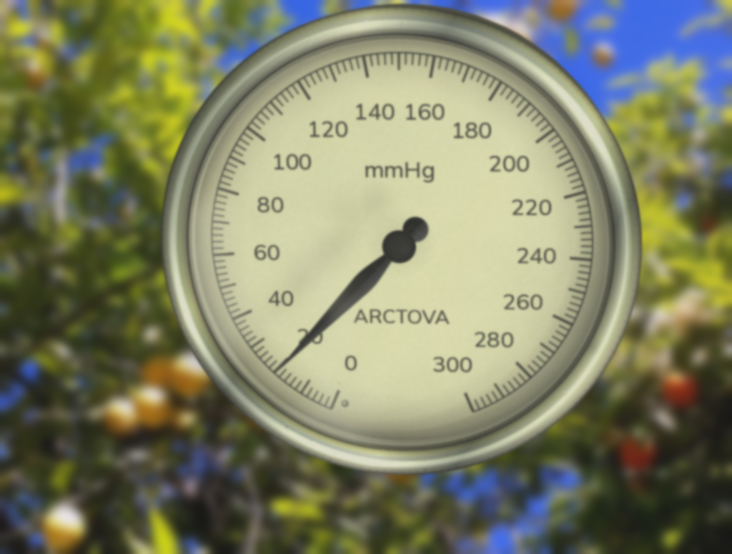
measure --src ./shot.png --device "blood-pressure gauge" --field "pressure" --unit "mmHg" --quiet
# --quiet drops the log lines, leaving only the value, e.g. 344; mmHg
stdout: 20; mmHg
